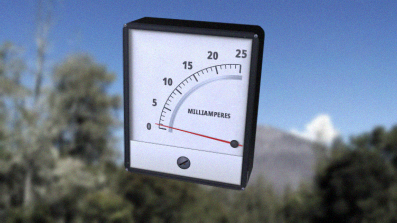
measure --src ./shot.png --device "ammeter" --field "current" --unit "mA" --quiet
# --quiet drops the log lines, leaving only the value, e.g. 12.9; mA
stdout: 1; mA
